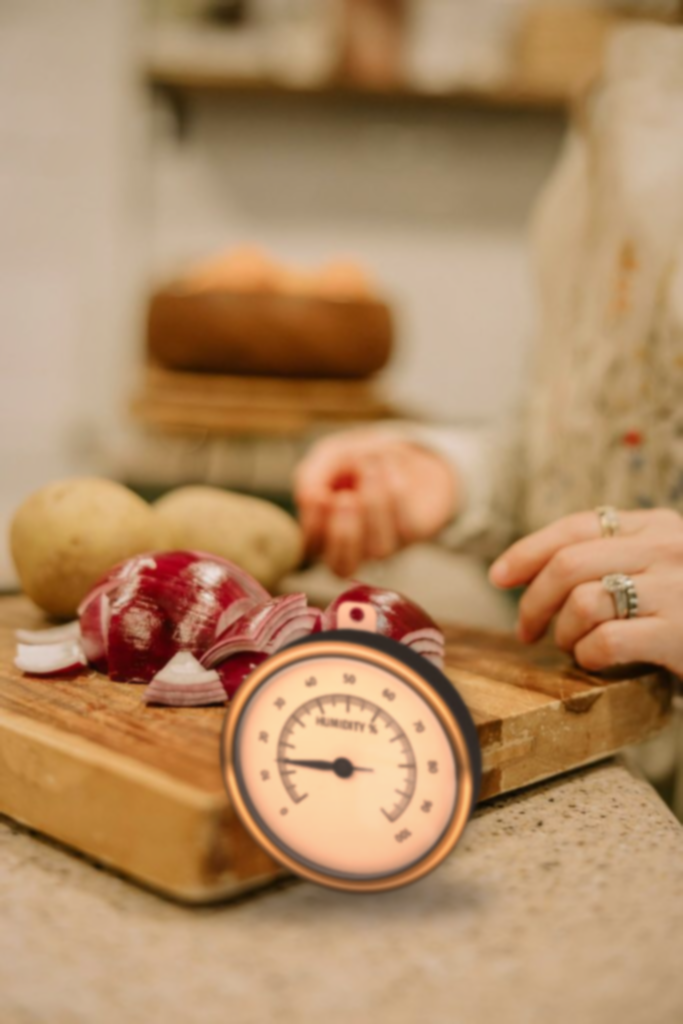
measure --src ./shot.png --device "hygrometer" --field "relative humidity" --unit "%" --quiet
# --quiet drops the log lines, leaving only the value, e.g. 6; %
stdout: 15; %
